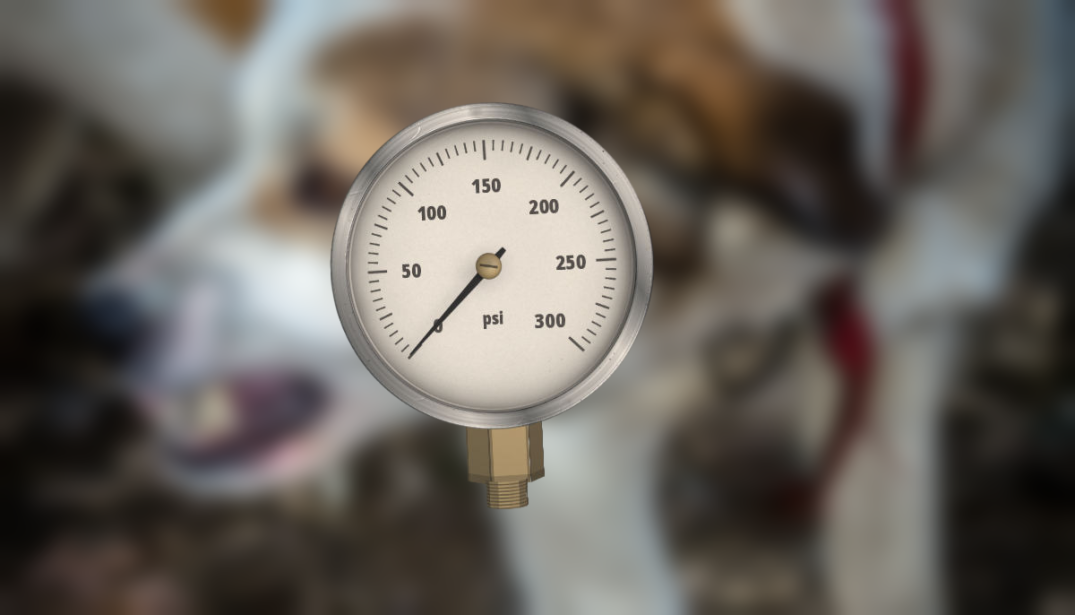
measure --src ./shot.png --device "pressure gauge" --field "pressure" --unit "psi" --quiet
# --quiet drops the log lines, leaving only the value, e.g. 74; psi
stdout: 0; psi
